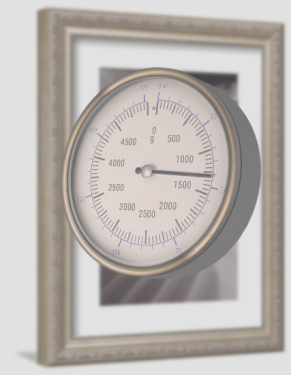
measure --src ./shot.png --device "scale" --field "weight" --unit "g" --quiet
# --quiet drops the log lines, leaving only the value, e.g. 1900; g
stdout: 1300; g
